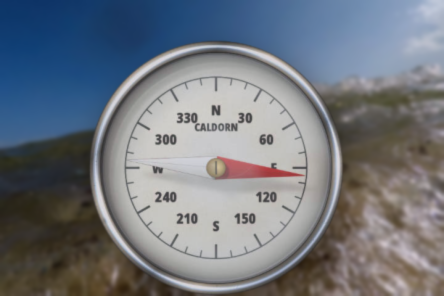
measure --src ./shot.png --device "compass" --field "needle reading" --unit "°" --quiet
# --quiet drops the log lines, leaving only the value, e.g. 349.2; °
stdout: 95; °
